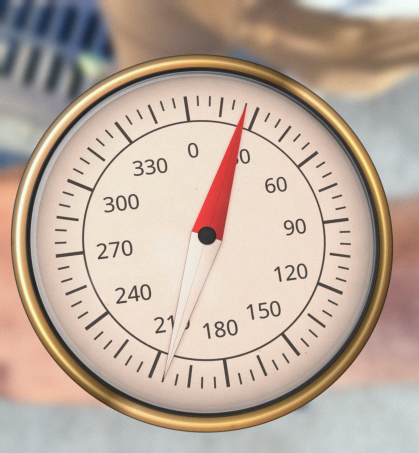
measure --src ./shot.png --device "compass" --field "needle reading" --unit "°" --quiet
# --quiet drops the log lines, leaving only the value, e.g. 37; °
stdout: 25; °
